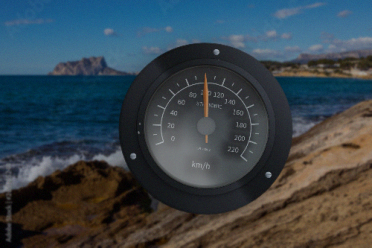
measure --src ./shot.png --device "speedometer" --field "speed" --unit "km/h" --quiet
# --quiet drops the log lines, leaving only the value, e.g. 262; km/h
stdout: 100; km/h
